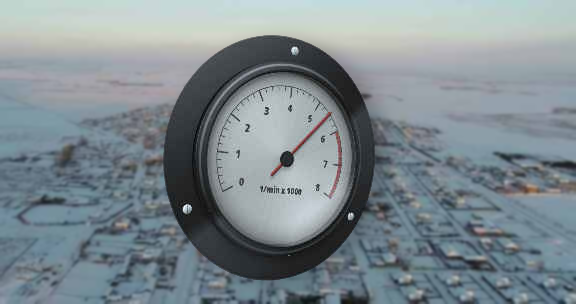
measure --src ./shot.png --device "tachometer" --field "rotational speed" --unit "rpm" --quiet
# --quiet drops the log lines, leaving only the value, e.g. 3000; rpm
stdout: 5400; rpm
